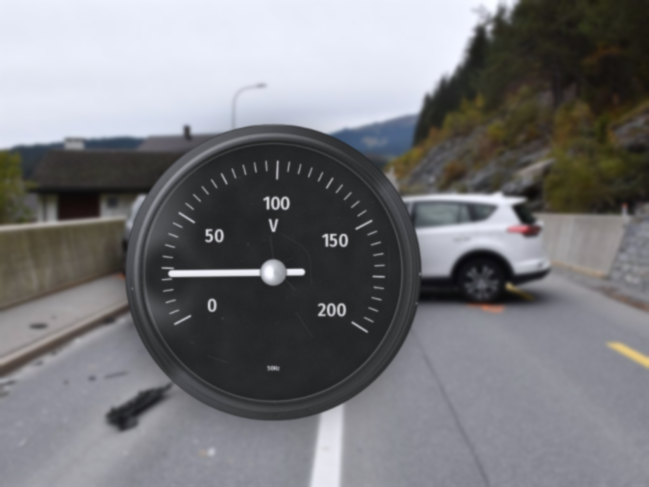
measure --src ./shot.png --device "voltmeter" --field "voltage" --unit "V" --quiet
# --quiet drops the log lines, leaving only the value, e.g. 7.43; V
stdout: 22.5; V
